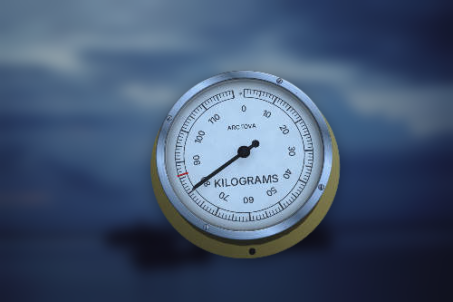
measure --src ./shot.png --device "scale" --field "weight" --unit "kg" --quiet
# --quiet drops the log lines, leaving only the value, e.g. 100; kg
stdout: 80; kg
